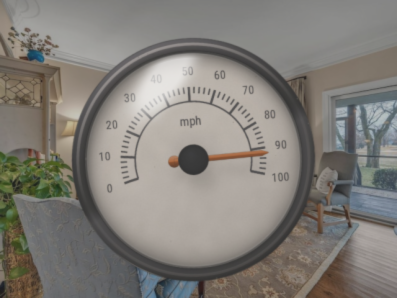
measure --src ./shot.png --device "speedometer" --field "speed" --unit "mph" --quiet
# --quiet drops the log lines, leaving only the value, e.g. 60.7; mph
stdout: 92; mph
